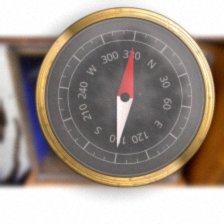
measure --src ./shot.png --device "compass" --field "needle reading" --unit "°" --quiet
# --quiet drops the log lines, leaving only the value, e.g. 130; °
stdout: 330; °
